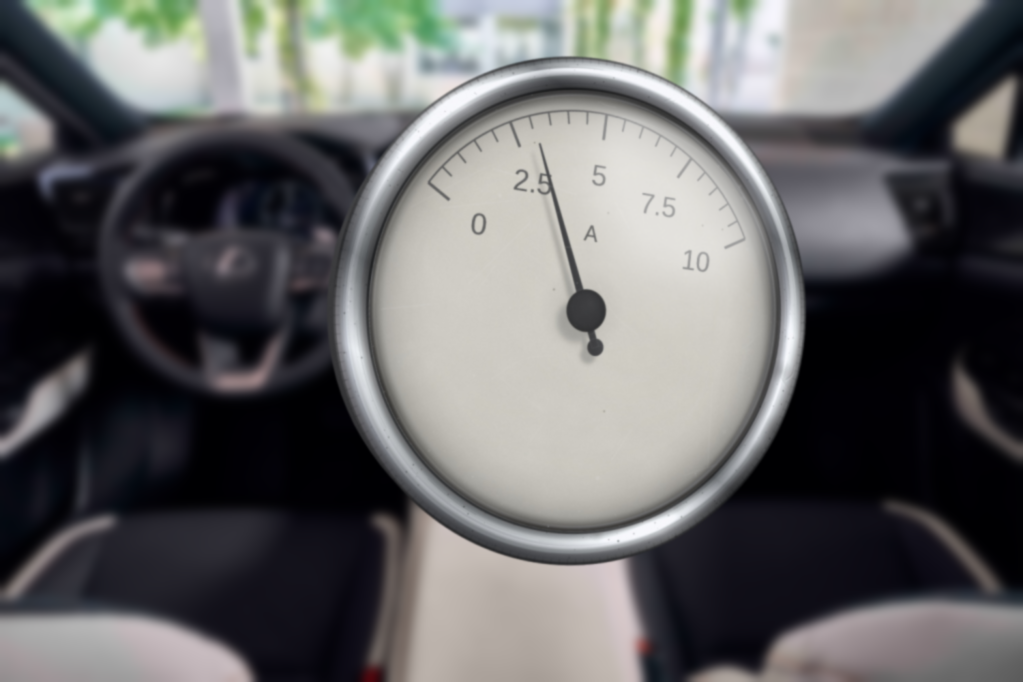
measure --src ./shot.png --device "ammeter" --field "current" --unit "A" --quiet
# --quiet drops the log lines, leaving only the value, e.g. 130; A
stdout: 3; A
